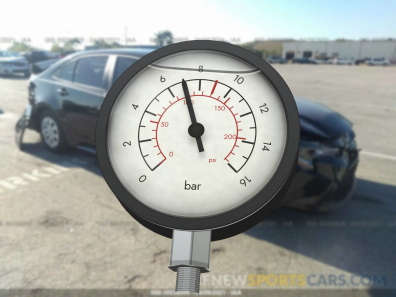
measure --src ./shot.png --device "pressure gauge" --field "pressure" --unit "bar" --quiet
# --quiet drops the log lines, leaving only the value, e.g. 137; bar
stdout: 7; bar
